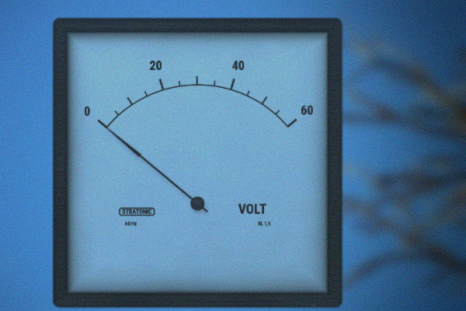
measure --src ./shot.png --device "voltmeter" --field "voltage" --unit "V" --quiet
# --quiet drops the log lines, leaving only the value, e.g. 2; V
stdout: 0; V
